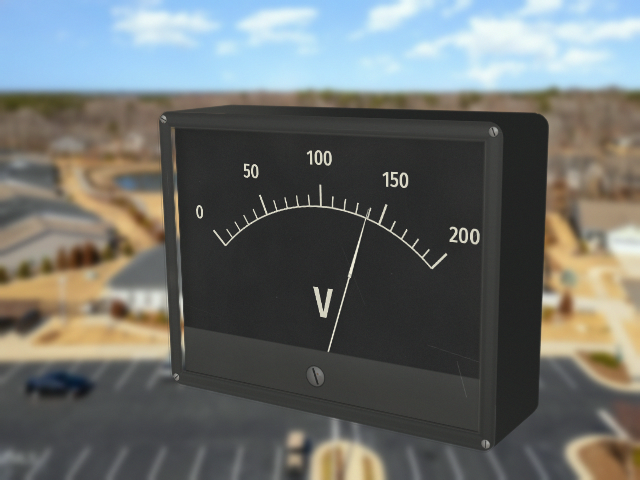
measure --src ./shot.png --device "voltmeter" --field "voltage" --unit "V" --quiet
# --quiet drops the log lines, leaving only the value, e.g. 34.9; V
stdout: 140; V
